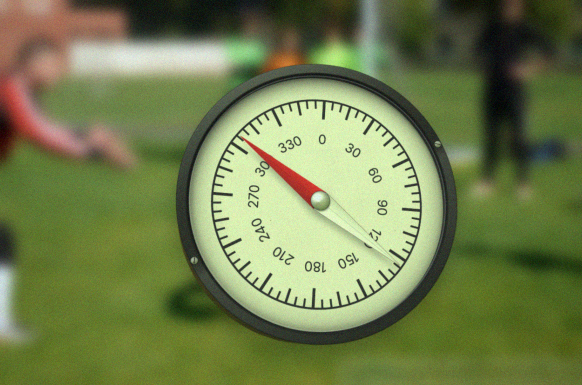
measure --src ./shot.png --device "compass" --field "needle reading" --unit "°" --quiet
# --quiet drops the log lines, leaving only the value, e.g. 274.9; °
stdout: 305; °
